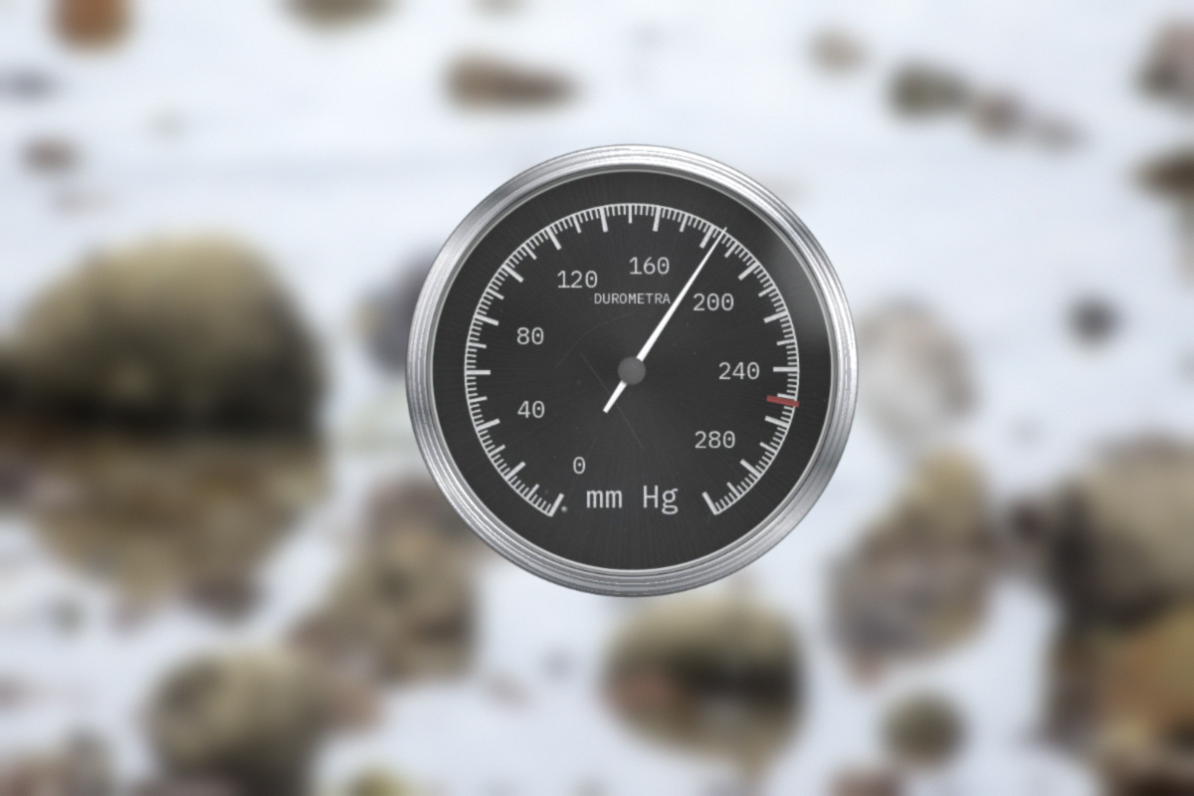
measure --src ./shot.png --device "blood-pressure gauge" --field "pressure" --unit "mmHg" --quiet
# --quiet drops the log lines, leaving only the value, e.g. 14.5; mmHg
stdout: 184; mmHg
